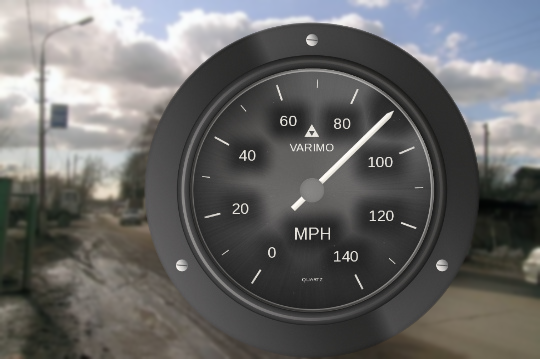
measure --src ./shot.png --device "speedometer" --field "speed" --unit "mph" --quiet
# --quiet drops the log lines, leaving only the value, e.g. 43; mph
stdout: 90; mph
